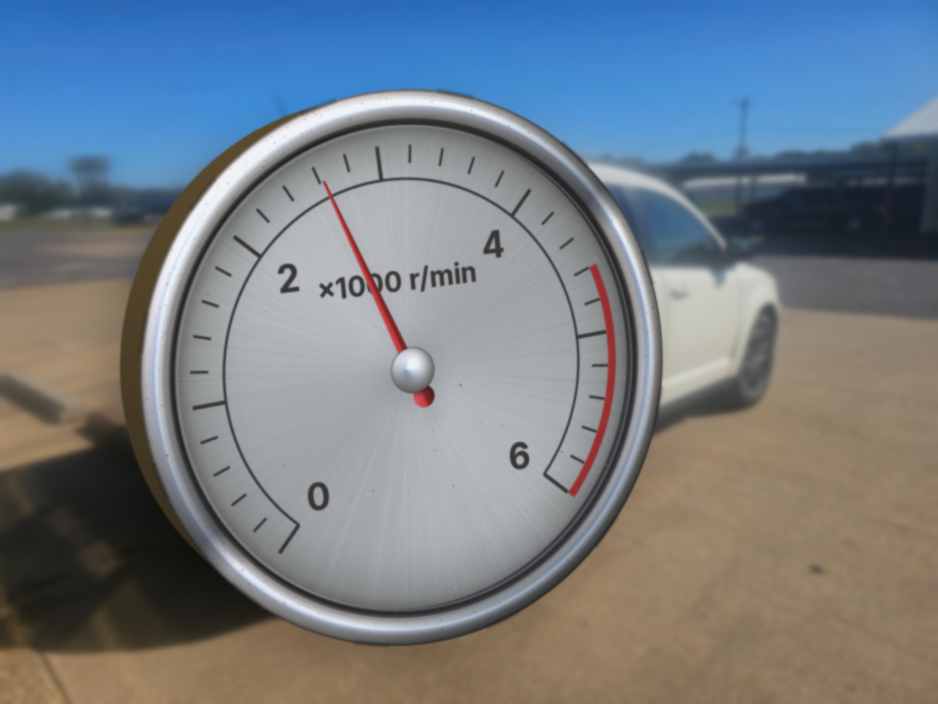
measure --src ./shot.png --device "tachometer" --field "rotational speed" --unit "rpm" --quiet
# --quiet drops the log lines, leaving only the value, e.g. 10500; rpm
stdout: 2600; rpm
